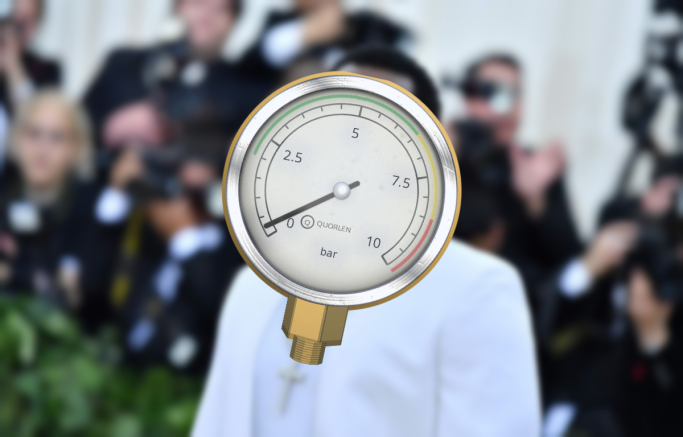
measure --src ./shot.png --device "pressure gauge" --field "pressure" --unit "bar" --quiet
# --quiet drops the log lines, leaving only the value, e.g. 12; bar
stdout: 0.25; bar
